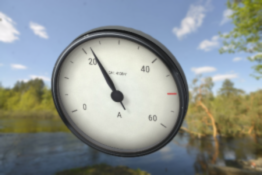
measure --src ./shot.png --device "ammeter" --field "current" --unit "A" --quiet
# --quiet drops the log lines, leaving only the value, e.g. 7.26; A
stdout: 22.5; A
